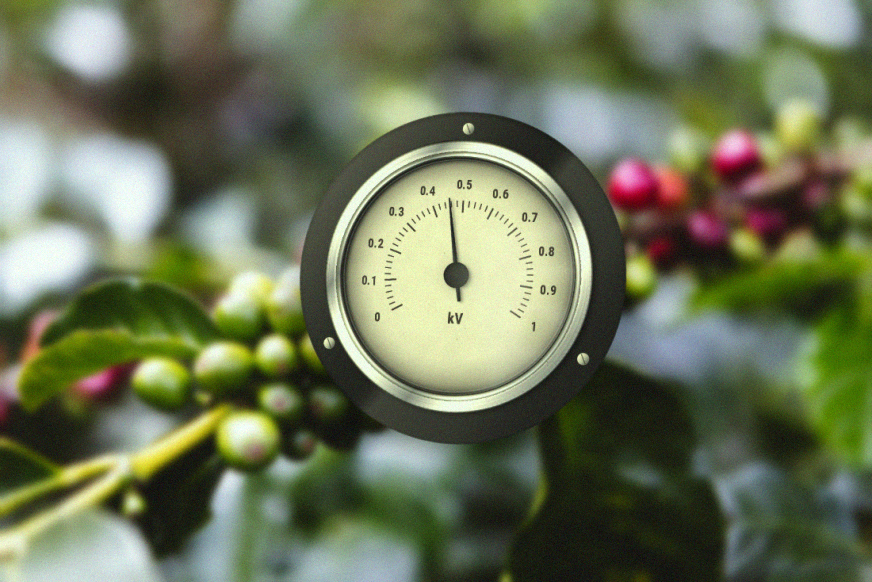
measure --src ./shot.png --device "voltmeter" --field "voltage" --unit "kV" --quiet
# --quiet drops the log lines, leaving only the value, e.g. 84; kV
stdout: 0.46; kV
